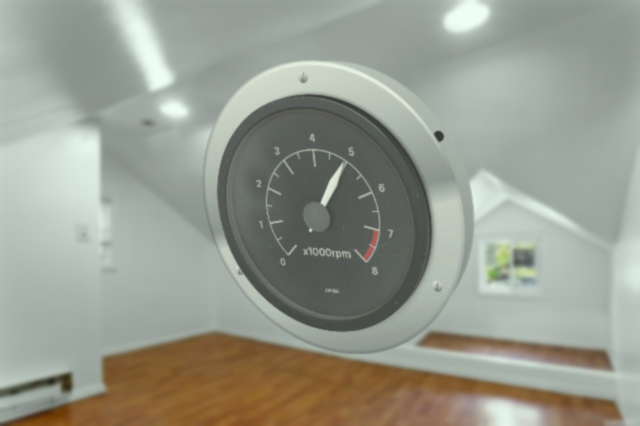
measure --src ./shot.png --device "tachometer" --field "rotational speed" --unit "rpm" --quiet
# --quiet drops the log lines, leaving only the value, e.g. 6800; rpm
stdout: 5000; rpm
